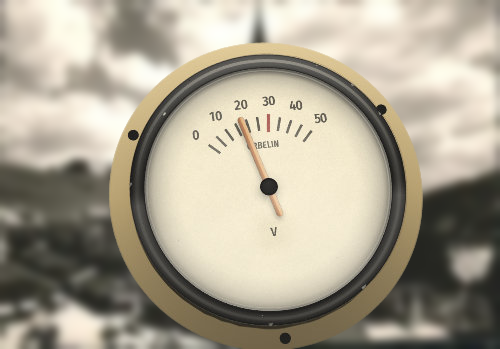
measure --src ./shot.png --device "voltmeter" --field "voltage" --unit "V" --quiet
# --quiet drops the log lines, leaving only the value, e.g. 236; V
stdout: 17.5; V
